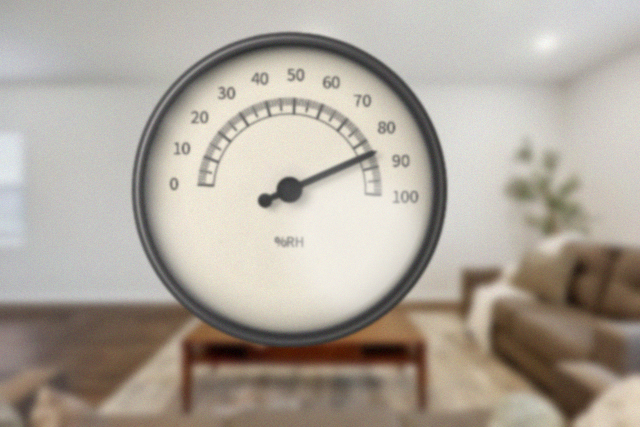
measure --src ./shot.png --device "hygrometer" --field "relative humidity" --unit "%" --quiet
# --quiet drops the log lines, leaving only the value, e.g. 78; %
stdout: 85; %
